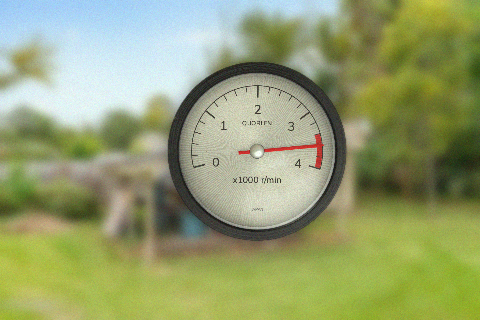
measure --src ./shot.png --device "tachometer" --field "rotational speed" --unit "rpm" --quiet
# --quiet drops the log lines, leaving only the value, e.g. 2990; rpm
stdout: 3600; rpm
